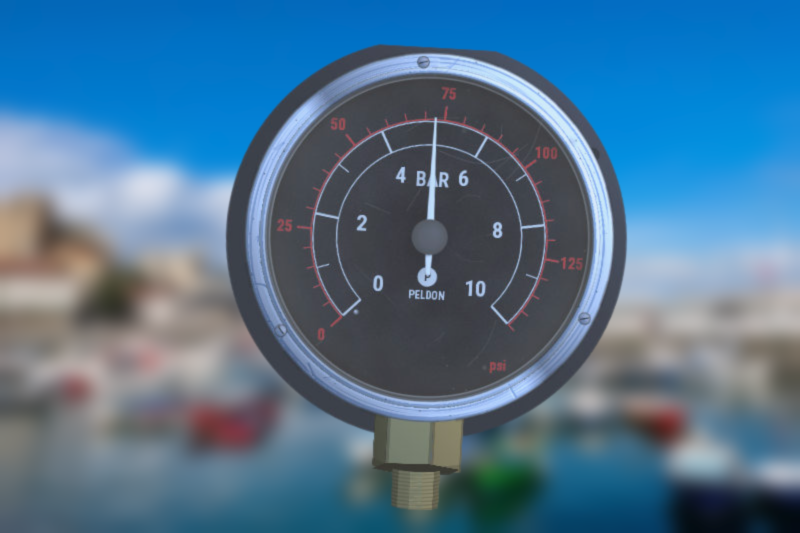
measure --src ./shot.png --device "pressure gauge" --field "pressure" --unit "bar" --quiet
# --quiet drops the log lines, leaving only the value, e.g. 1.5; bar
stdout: 5; bar
